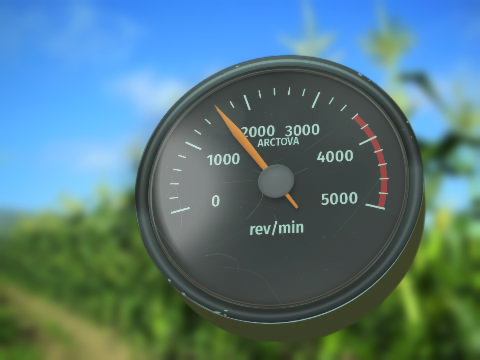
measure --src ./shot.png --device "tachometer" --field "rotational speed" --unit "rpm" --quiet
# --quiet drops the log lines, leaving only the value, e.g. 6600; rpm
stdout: 1600; rpm
